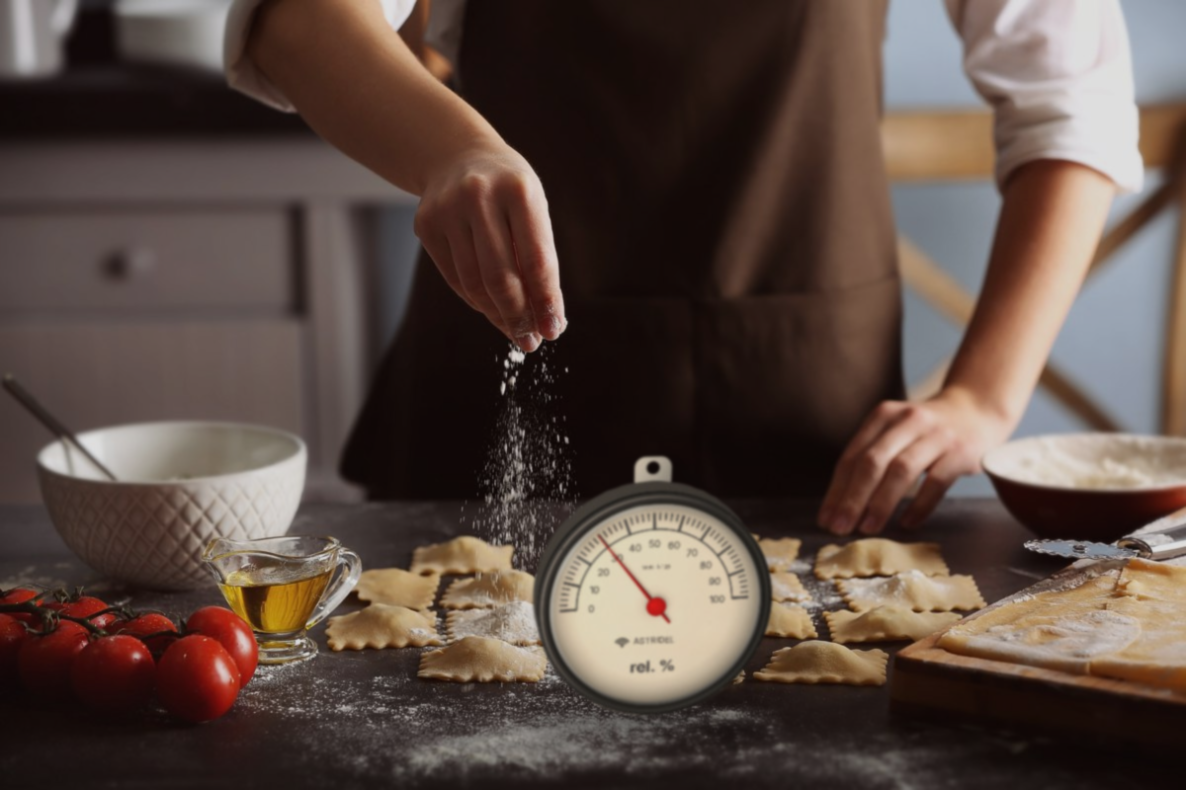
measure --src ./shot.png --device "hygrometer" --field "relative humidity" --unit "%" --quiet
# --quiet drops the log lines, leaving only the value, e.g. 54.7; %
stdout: 30; %
